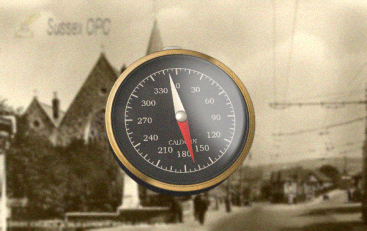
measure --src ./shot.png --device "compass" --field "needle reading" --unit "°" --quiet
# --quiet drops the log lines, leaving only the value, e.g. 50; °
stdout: 170; °
